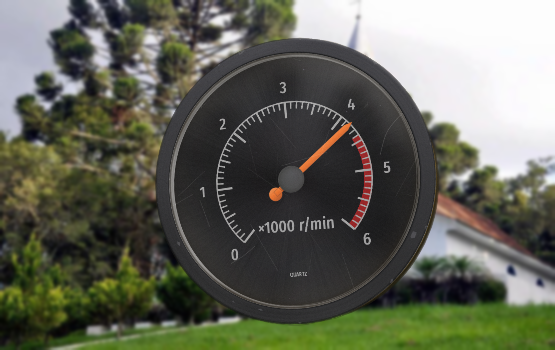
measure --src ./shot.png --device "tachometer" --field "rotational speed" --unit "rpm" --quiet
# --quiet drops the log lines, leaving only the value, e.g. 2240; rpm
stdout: 4200; rpm
